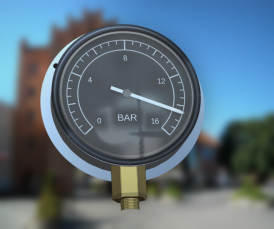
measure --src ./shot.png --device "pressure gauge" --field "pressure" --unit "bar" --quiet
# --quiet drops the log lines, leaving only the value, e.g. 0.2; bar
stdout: 14.5; bar
